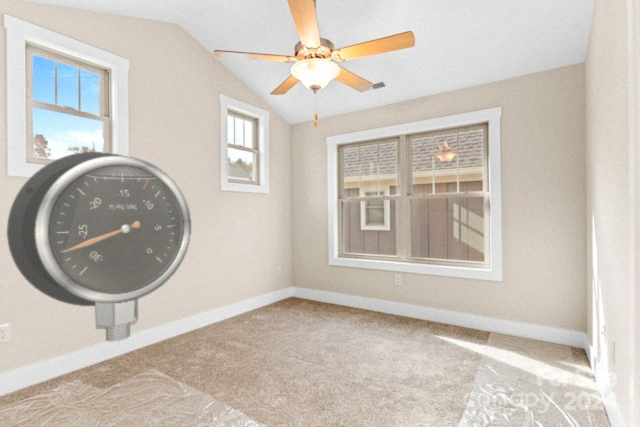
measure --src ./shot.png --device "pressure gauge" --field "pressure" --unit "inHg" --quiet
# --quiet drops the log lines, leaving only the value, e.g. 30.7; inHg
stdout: -27; inHg
